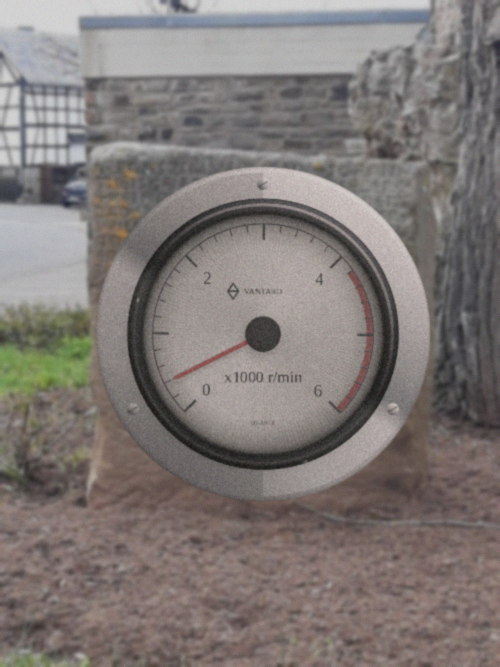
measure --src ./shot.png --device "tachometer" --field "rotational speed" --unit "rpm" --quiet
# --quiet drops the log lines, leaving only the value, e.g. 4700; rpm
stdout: 400; rpm
